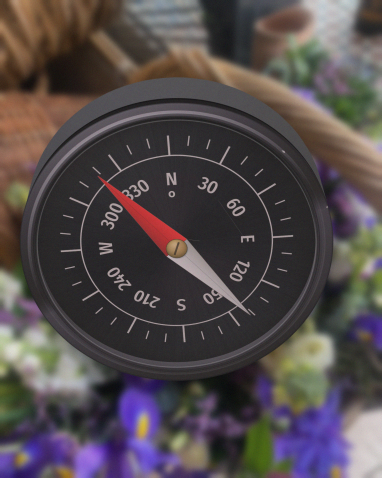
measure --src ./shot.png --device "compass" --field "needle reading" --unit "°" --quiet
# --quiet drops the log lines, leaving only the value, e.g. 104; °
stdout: 320; °
